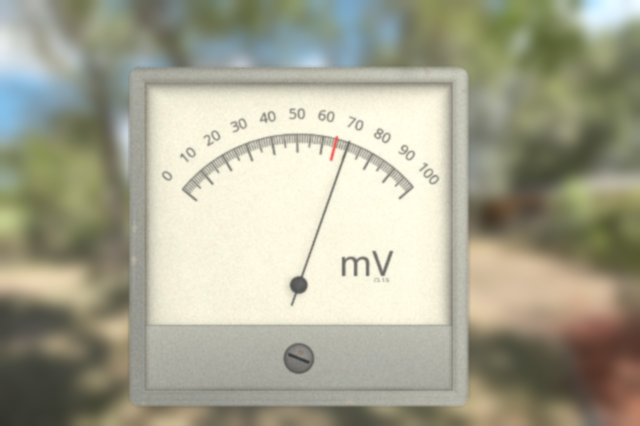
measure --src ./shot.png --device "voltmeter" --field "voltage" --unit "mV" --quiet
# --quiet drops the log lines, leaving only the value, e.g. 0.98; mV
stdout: 70; mV
